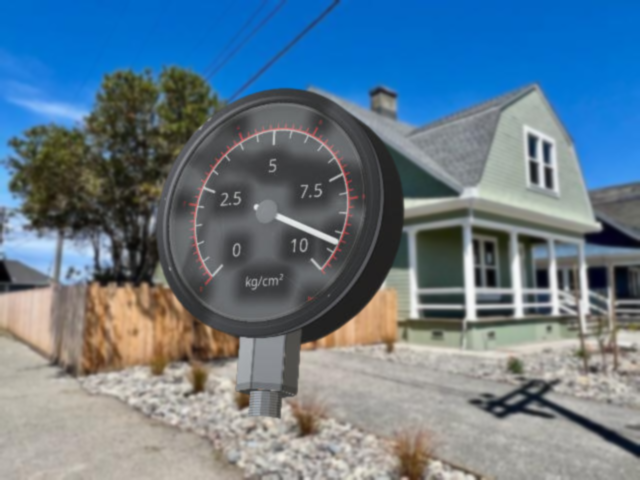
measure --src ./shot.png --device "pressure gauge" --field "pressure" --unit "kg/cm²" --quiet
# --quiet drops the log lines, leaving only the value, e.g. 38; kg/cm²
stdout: 9.25; kg/cm²
